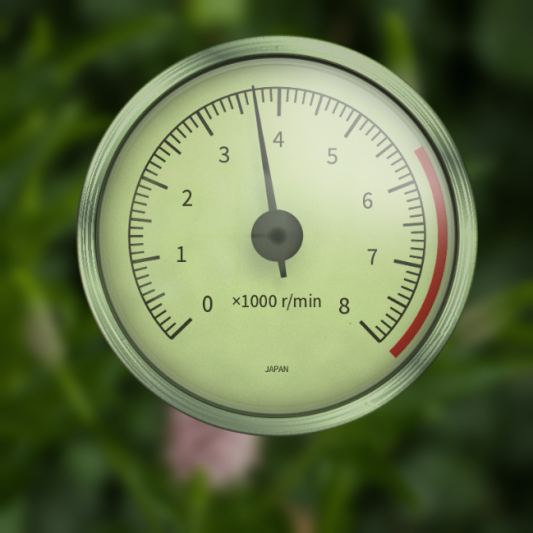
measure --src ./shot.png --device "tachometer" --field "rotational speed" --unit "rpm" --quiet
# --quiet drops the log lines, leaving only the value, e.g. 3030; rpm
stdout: 3700; rpm
